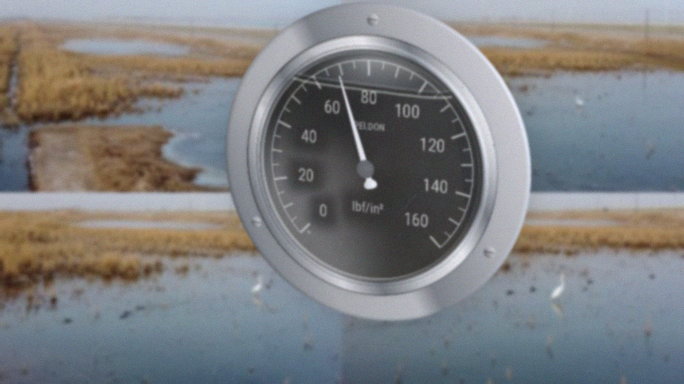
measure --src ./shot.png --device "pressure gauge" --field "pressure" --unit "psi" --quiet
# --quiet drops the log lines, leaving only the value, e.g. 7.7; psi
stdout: 70; psi
